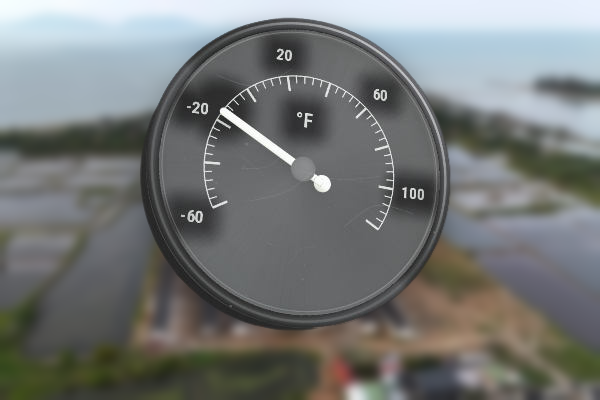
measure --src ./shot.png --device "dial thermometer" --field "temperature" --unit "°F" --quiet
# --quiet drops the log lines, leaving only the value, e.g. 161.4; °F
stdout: -16; °F
